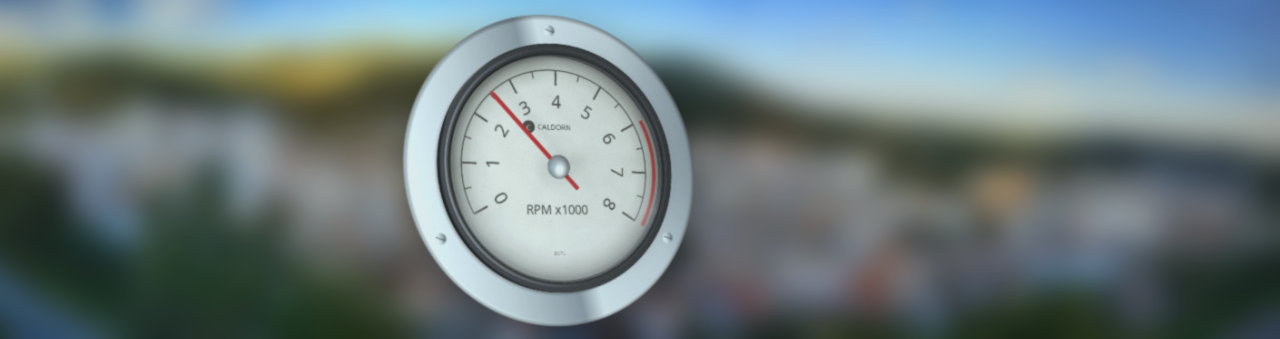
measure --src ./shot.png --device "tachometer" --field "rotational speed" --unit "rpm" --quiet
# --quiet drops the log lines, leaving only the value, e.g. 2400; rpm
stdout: 2500; rpm
